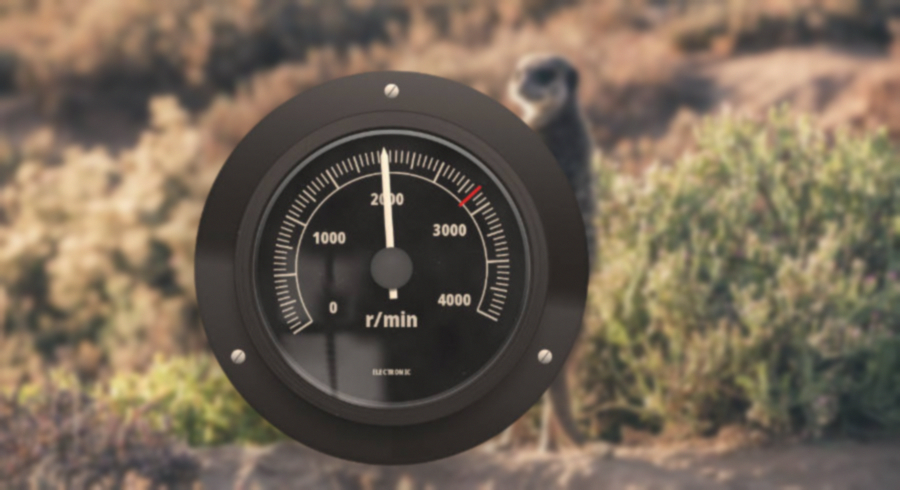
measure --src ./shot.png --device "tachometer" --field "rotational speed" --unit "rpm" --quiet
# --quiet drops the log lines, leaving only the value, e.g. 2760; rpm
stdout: 2000; rpm
